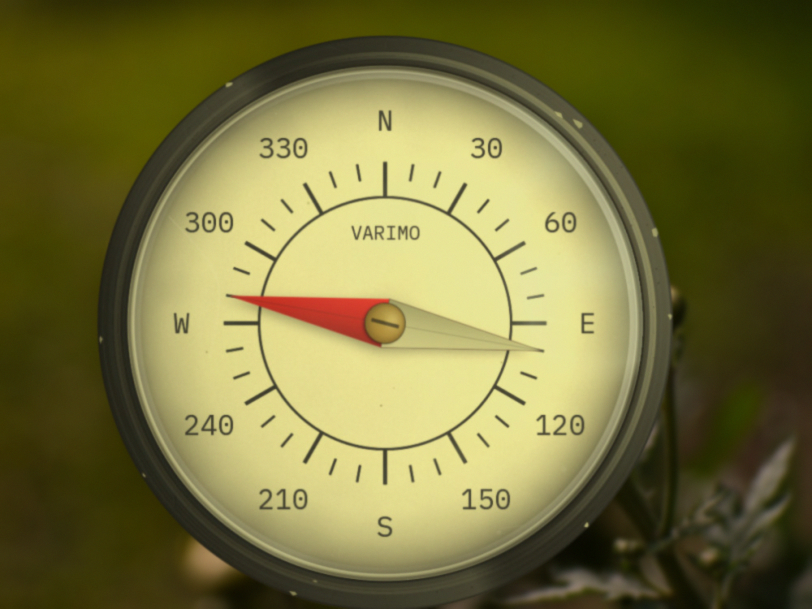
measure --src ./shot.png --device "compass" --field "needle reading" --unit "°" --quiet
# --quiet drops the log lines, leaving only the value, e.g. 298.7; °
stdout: 280; °
